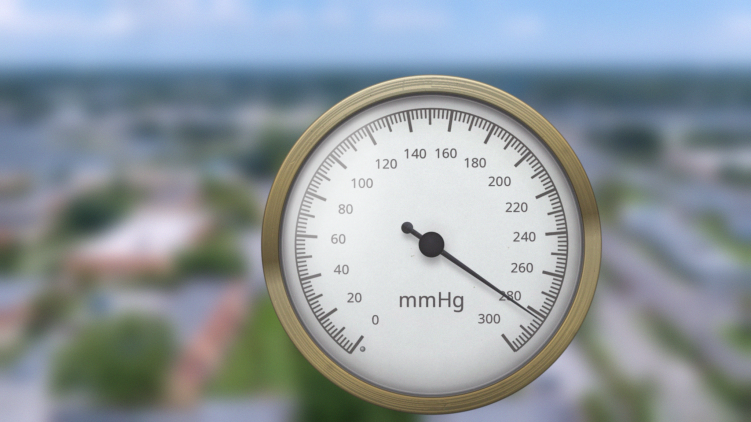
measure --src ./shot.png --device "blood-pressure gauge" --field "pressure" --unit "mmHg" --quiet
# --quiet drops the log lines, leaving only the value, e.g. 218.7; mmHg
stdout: 282; mmHg
